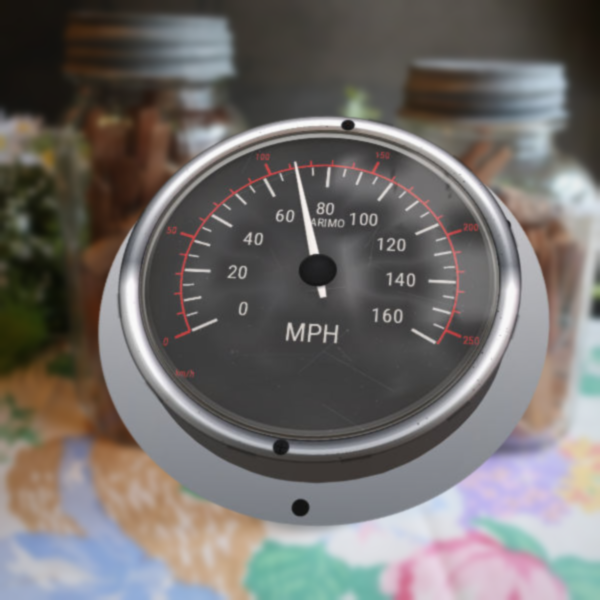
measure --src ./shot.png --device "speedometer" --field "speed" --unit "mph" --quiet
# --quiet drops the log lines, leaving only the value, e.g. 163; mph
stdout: 70; mph
